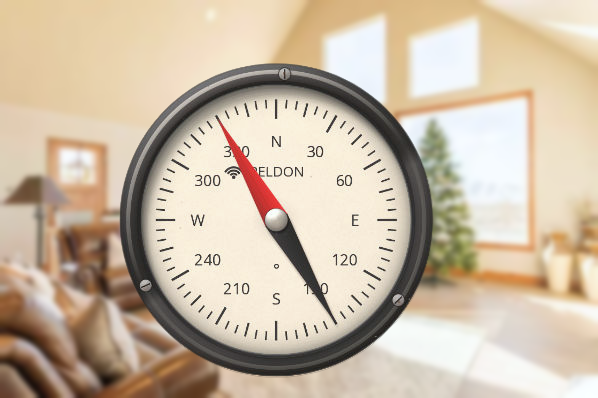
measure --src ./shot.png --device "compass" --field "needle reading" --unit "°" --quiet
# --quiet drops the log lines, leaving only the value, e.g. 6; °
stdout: 330; °
